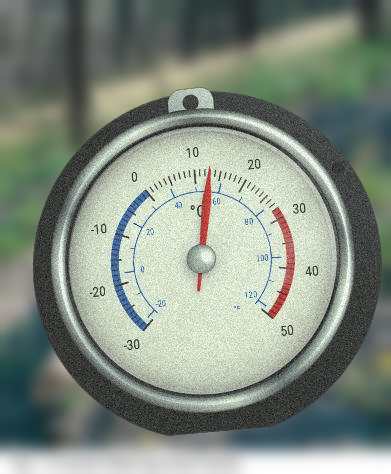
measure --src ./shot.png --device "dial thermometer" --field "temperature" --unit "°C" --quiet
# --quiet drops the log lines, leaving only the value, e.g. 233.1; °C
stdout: 13; °C
